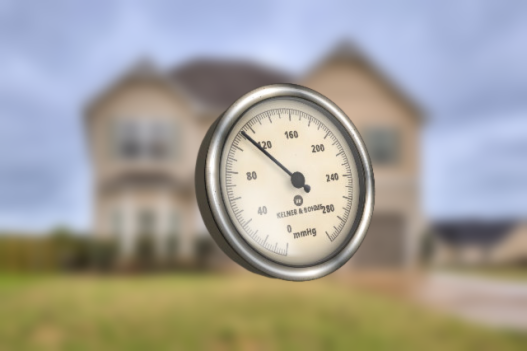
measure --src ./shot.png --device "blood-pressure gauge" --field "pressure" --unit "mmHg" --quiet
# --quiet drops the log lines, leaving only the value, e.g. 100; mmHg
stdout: 110; mmHg
